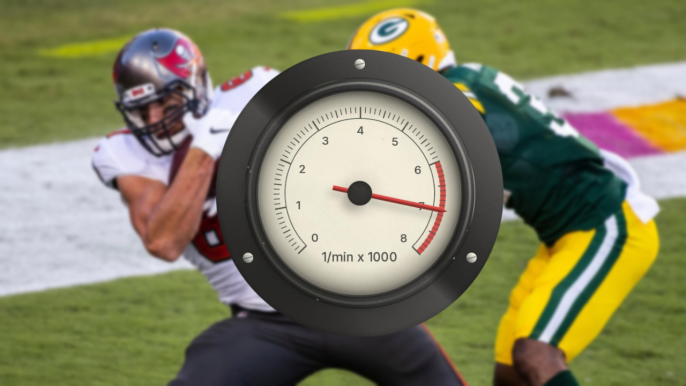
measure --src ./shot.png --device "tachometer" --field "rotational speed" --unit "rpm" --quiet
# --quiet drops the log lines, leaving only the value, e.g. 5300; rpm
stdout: 7000; rpm
